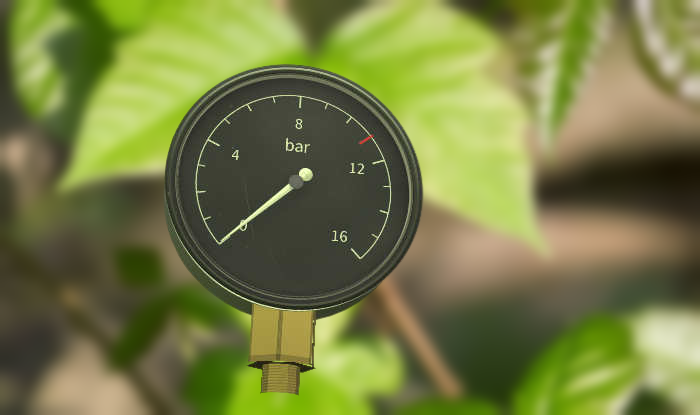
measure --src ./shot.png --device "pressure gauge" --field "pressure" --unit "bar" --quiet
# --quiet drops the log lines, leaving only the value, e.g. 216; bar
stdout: 0; bar
